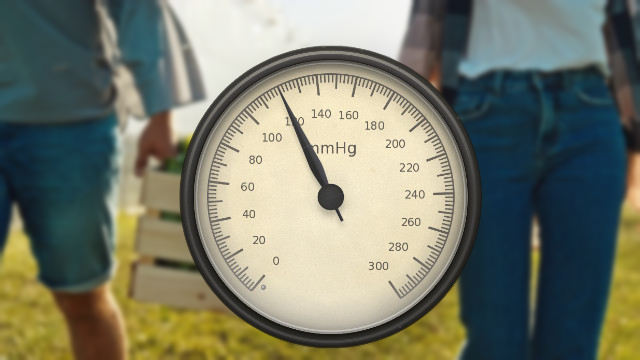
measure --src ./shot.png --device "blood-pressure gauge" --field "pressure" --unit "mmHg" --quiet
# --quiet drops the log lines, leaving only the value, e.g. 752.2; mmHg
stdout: 120; mmHg
